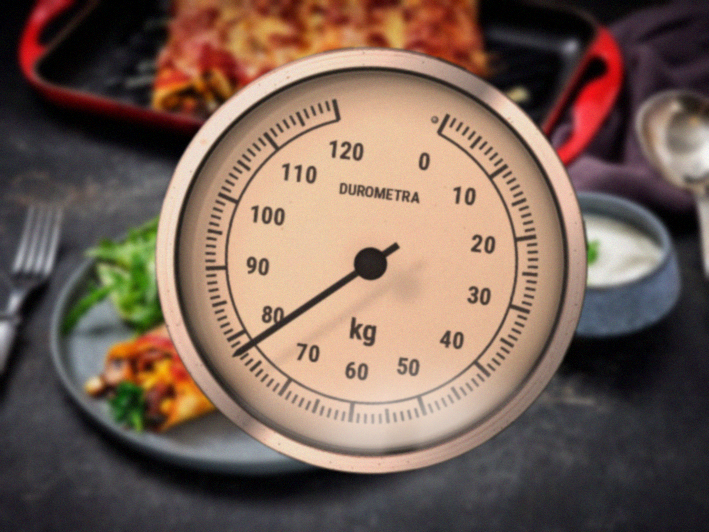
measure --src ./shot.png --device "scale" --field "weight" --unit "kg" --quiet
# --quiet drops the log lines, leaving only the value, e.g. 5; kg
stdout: 78; kg
